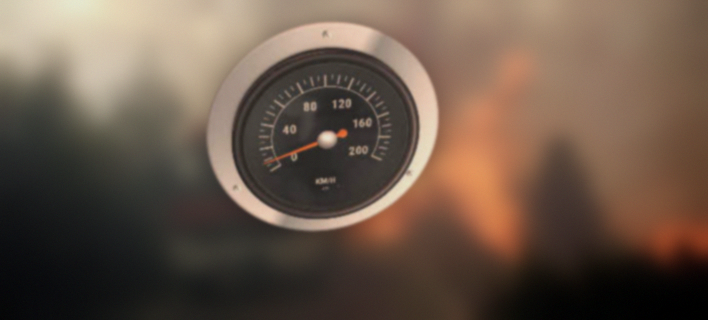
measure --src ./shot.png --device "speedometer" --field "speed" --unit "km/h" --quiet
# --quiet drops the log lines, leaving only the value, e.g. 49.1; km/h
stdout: 10; km/h
